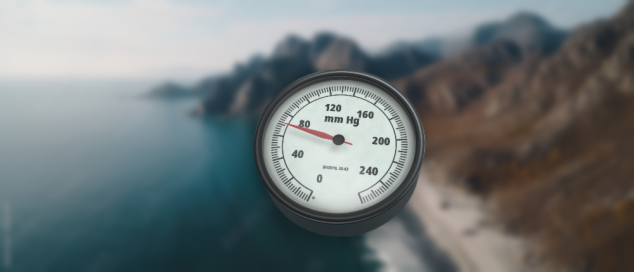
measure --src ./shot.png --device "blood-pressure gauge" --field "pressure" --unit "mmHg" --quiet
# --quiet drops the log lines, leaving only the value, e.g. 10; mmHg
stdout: 70; mmHg
